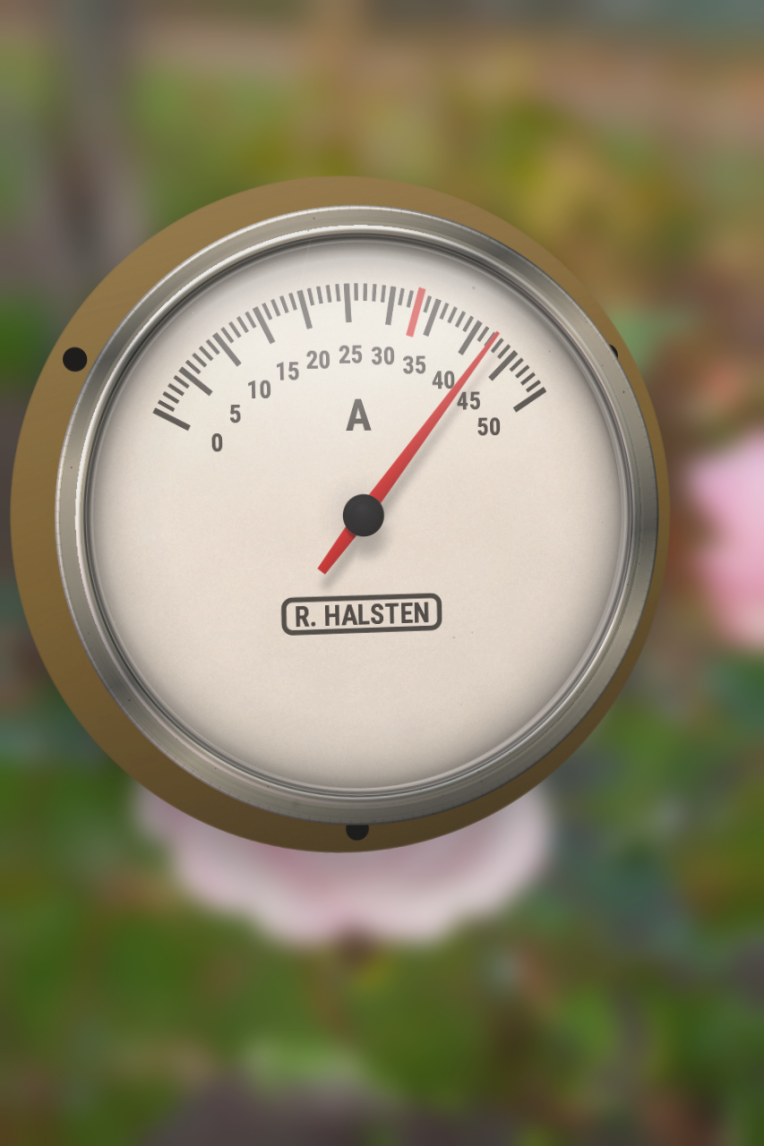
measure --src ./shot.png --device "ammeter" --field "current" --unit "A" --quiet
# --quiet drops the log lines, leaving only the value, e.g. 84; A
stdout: 42; A
